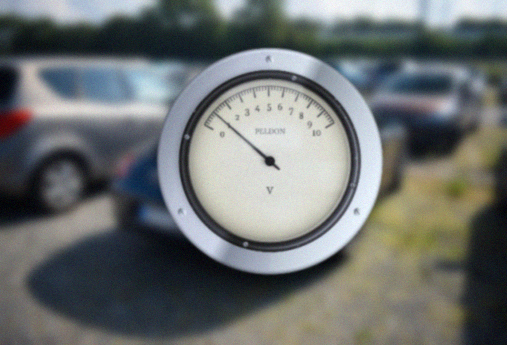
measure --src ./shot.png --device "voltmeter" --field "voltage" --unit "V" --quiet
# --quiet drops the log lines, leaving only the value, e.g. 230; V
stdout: 1; V
